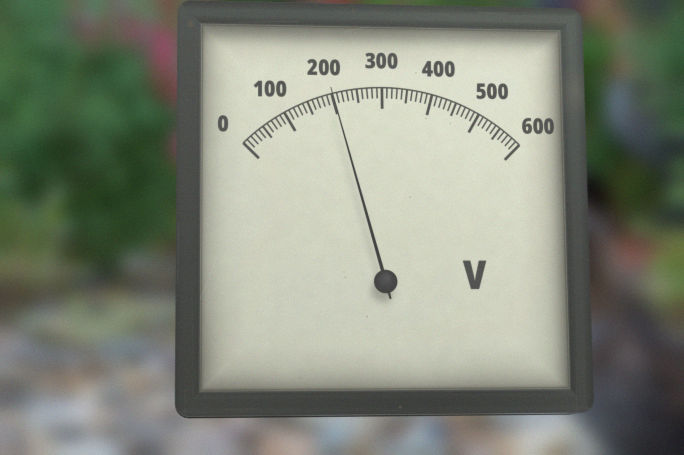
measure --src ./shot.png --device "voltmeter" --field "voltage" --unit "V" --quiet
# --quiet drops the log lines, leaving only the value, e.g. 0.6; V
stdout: 200; V
